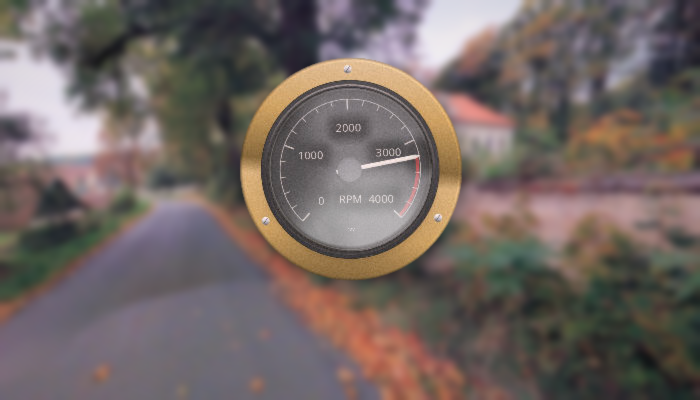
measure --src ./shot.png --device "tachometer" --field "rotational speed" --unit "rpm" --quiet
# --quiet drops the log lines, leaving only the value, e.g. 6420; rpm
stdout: 3200; rpm
